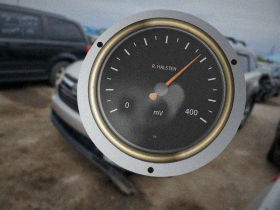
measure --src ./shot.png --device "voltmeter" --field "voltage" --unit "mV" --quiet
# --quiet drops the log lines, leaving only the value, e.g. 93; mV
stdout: 270; mV
